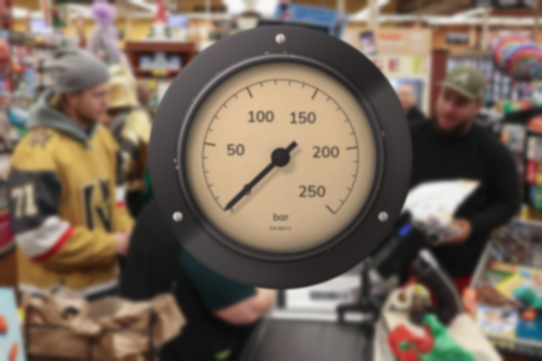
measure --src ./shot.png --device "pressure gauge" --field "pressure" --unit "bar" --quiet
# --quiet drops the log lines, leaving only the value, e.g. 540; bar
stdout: 0; bar
